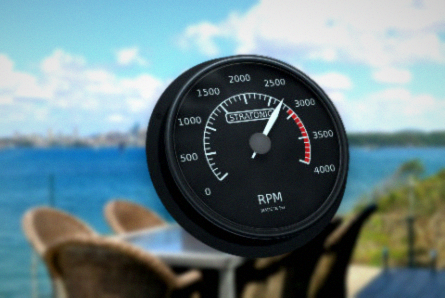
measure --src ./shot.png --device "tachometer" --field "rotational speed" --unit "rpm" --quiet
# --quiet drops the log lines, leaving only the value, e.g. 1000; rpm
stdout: 2700; rpm
